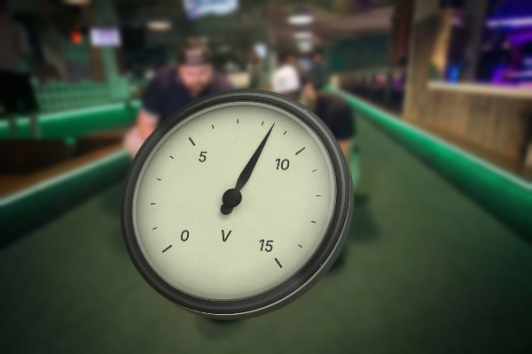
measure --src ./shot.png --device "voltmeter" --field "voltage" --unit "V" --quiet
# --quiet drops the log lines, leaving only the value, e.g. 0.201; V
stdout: 8.5; V
